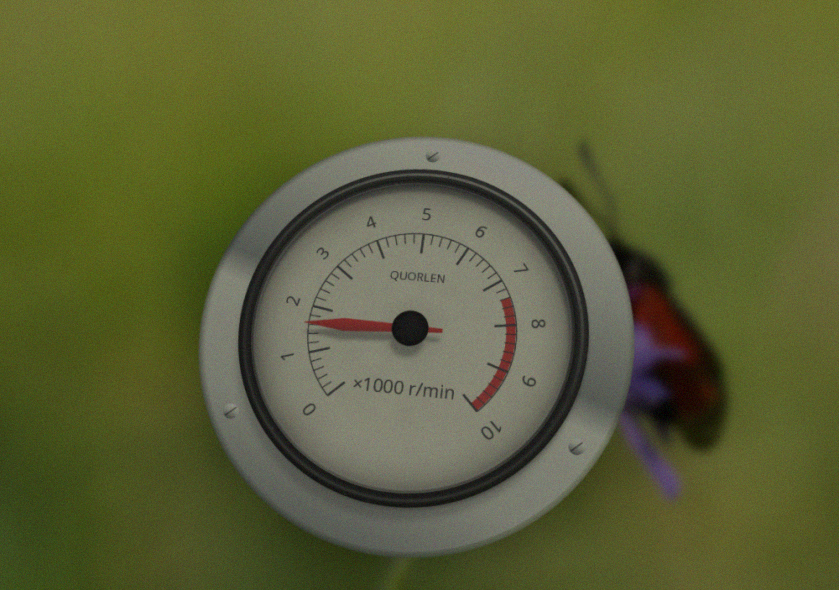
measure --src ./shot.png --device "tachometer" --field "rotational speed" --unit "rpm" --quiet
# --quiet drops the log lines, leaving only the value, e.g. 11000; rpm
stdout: 1600; rpm
